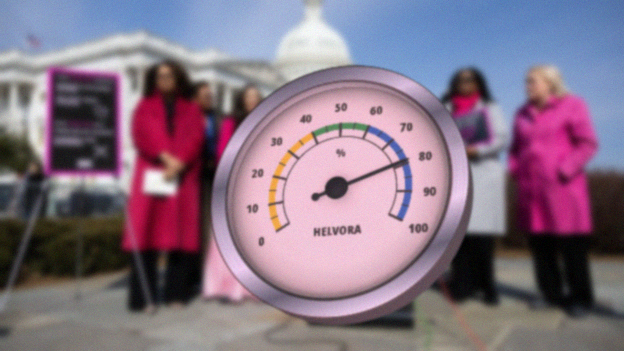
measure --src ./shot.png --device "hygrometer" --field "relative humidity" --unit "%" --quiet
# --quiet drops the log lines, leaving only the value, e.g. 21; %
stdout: 80; %
